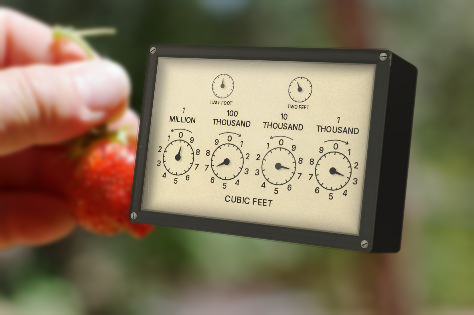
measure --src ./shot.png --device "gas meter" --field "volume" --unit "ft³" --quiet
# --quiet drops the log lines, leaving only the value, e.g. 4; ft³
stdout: 967300; ft³
